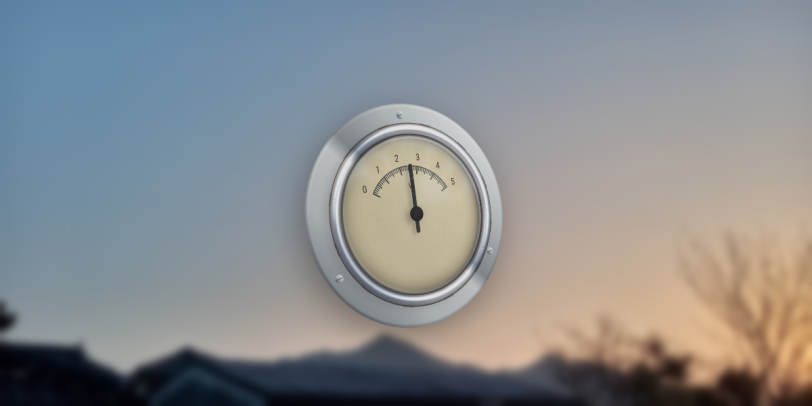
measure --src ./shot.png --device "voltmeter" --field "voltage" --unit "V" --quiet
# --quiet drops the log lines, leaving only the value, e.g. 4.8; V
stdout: 2.5; V
